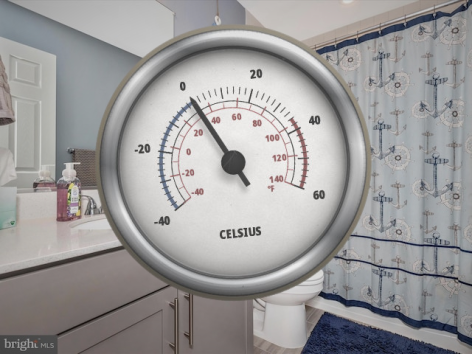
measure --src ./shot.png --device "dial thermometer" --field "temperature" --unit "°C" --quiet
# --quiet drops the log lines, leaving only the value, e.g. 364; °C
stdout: 0; °C
